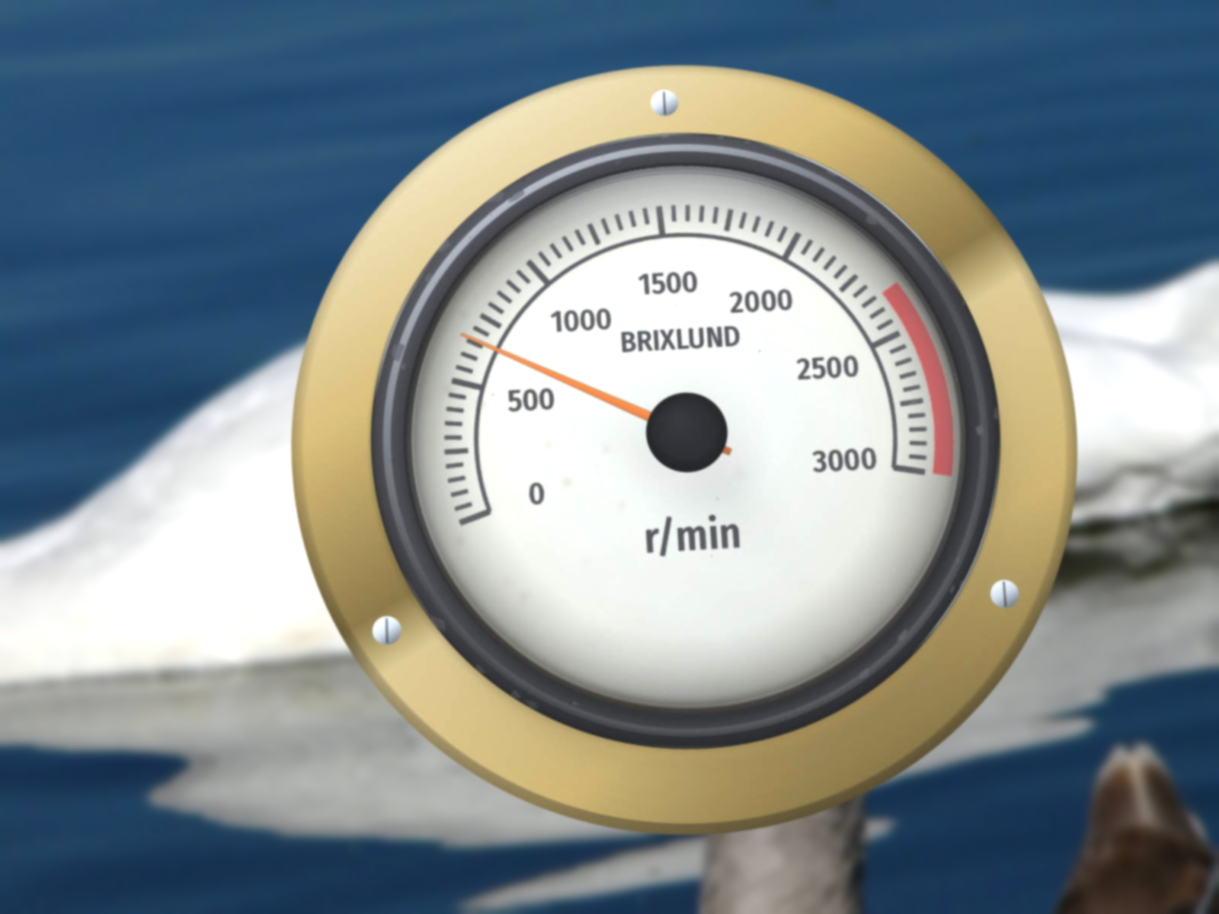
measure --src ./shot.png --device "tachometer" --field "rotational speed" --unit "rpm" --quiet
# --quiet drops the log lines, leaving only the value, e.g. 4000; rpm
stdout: 650; rpm
